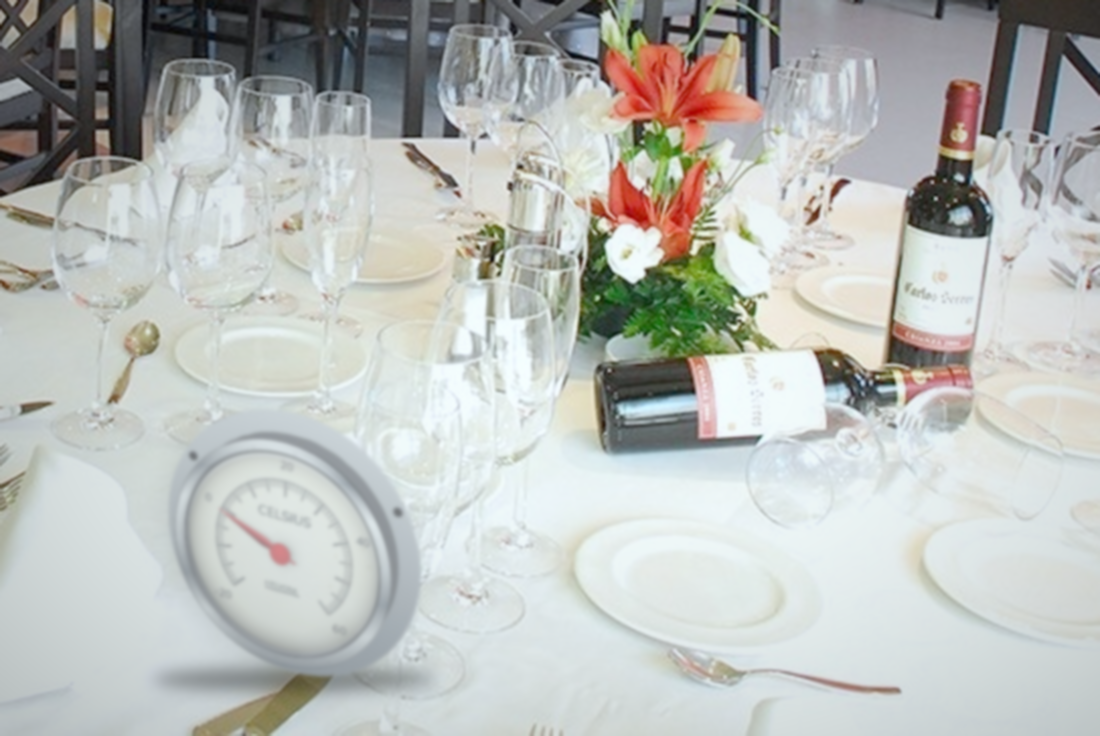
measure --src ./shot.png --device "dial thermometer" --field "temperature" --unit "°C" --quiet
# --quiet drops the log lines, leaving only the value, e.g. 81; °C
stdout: 0; °C
